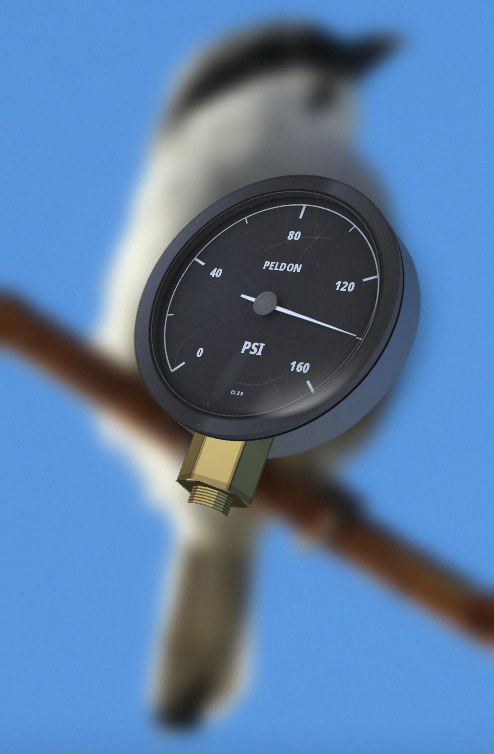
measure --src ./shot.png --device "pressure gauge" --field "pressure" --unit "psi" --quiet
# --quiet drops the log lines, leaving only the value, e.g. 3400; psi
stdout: 140; psi
